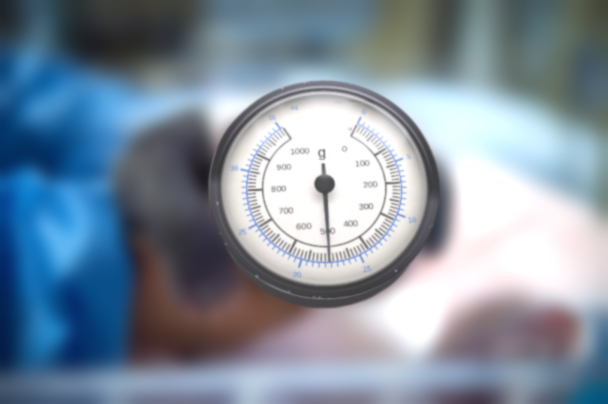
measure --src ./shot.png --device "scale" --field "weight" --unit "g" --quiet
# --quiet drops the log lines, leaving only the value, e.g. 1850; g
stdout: 500; g
